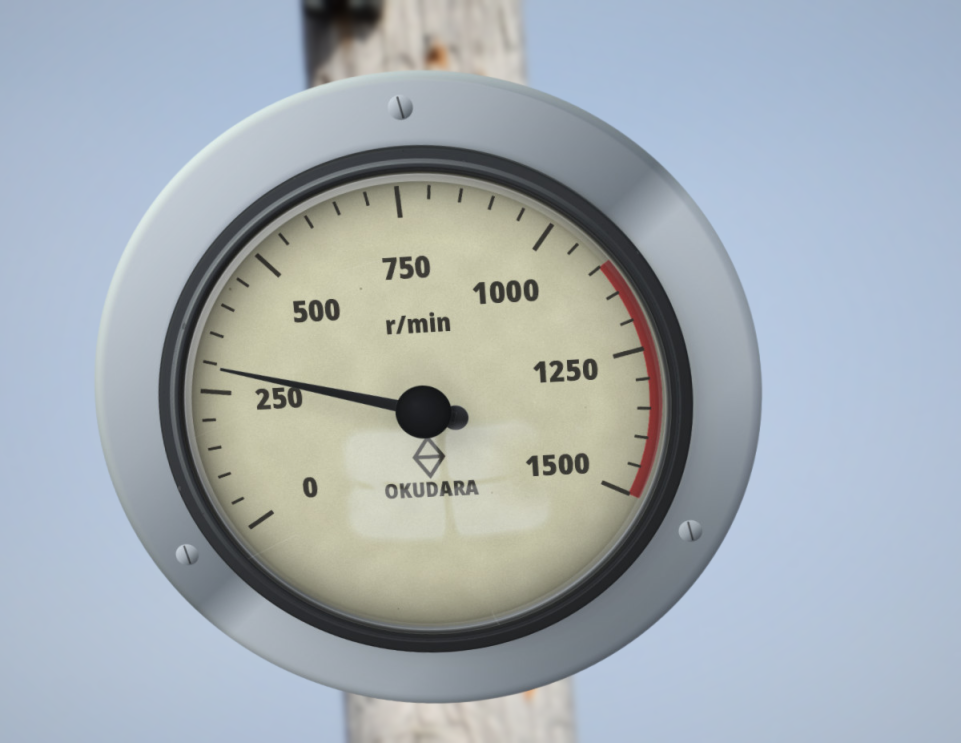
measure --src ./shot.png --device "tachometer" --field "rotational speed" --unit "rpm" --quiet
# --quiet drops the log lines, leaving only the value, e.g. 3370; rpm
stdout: 300; rpm
